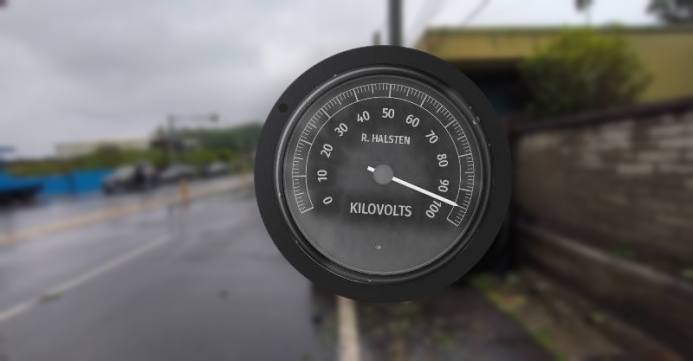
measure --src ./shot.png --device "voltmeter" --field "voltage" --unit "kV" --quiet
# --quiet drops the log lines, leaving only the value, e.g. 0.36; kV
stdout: 95; kV
